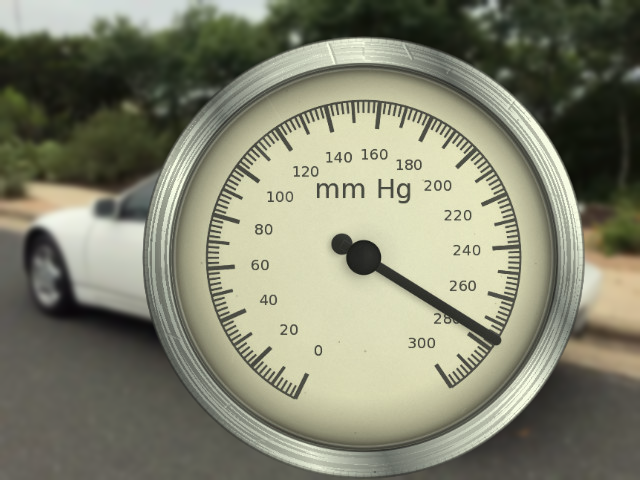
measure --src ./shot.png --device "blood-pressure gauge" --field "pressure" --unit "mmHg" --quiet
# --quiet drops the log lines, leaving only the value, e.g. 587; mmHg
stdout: 276; mmHg
